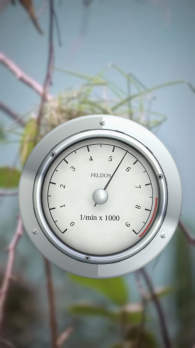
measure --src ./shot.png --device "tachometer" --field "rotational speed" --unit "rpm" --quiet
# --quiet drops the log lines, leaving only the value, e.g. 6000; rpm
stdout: 5500; rpm
